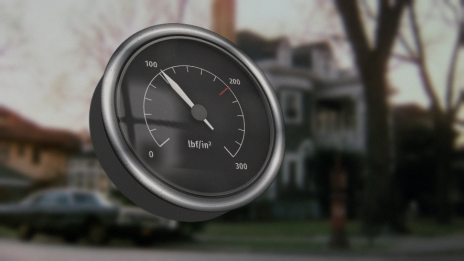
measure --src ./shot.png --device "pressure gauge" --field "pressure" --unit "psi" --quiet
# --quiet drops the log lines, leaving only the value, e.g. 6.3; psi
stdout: 100; psi
